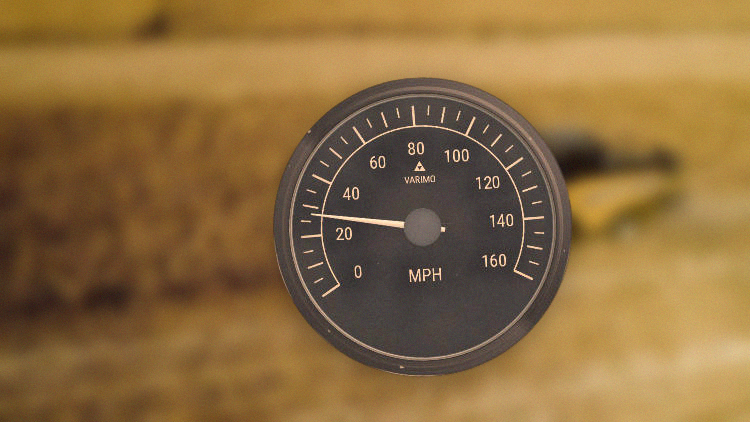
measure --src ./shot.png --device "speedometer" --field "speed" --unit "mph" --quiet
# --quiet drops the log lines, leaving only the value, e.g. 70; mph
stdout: 27.5; mph
